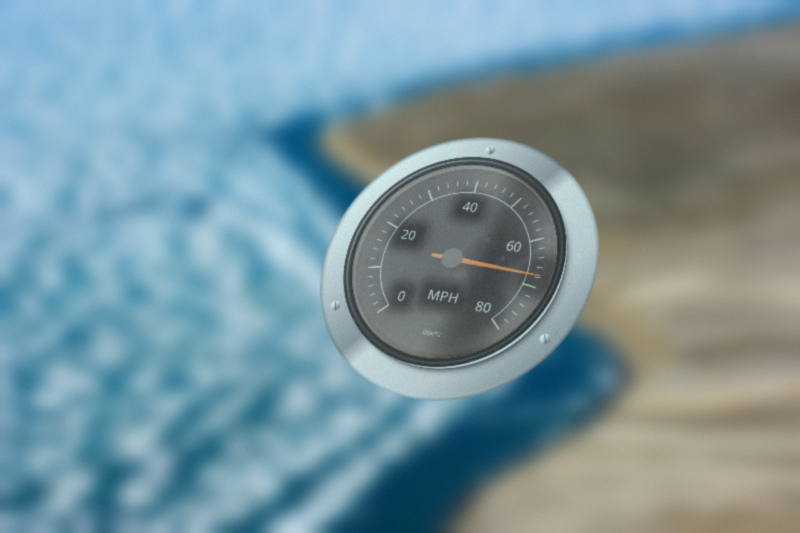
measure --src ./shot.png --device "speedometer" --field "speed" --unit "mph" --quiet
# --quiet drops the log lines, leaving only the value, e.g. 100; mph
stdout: 68; mph
